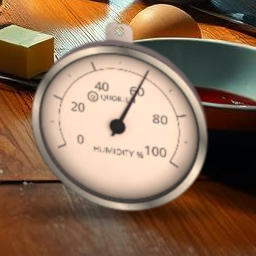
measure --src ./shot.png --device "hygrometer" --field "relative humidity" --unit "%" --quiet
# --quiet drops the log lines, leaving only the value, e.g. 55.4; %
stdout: 60; %
